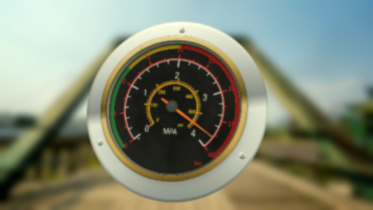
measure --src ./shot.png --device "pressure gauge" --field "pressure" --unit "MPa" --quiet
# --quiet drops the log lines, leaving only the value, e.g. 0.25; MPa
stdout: 3.8; MPa
